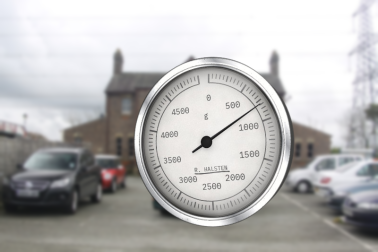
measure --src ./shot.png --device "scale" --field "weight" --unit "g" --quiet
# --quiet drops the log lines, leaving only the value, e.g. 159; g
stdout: 800; g
